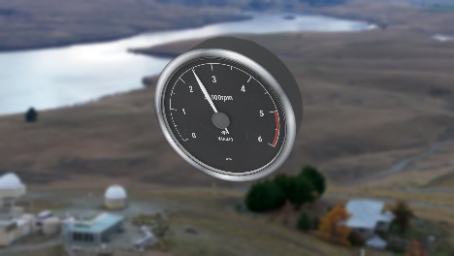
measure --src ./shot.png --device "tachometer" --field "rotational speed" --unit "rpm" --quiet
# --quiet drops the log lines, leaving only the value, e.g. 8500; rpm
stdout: 2500; rpm
